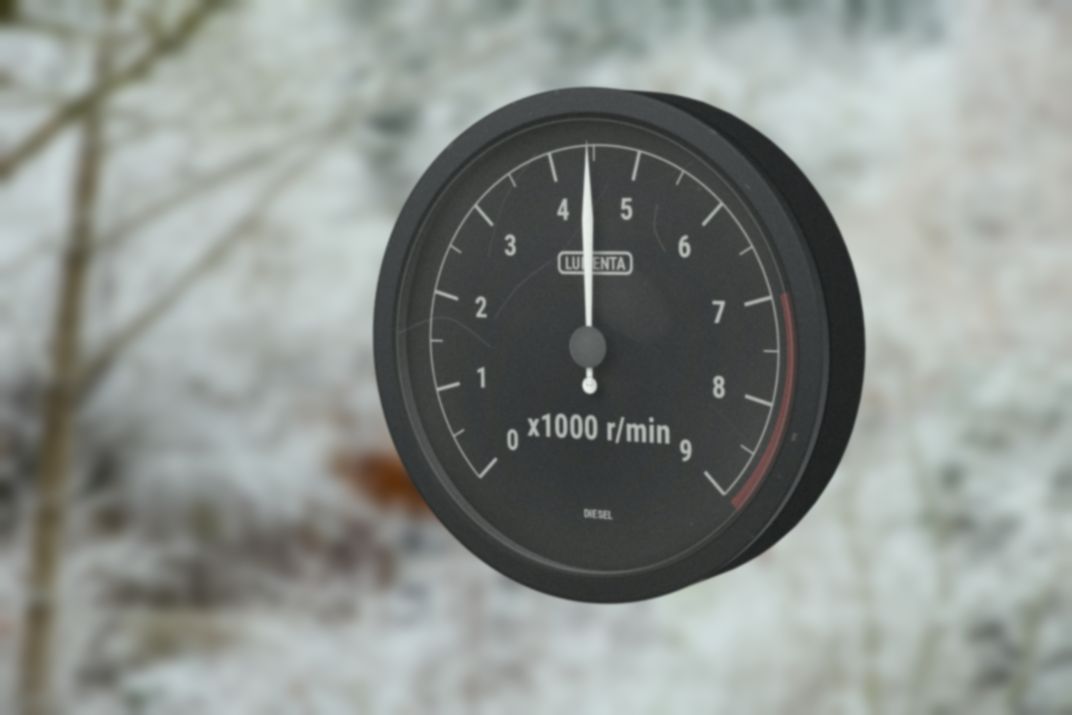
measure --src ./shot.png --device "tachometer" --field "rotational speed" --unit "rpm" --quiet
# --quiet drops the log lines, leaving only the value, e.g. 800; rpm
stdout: 4500; rpm
